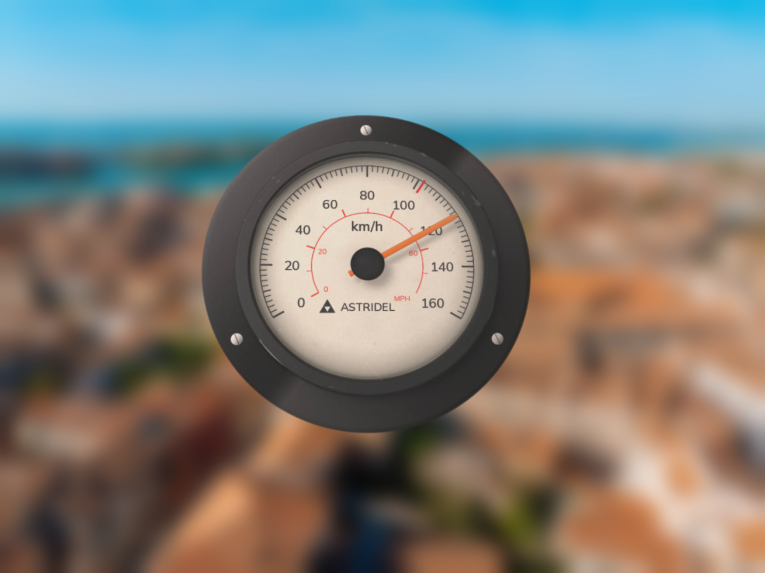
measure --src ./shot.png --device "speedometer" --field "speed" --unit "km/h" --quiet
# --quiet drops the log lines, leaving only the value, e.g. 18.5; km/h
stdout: 120; km/h
